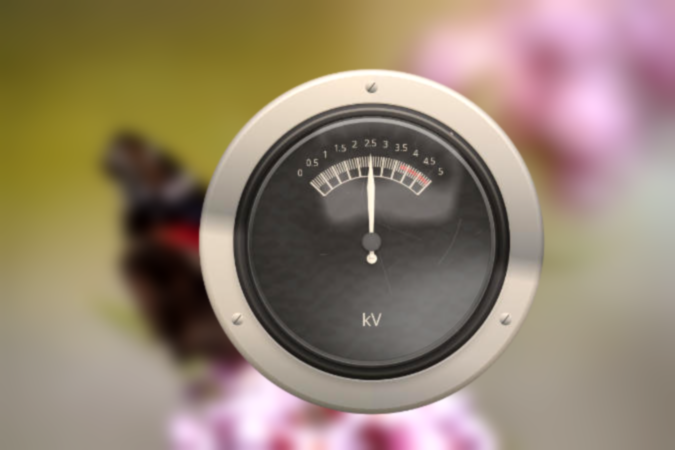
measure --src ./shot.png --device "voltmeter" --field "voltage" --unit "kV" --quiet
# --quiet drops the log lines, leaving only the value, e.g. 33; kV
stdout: 2.5; kV
